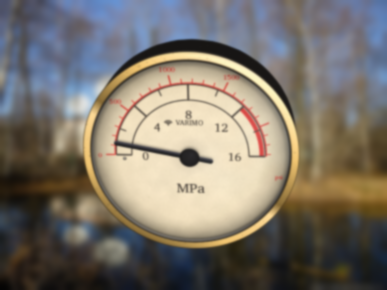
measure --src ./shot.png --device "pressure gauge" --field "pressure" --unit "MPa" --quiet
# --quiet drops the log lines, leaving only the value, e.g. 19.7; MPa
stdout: 1; MPa
